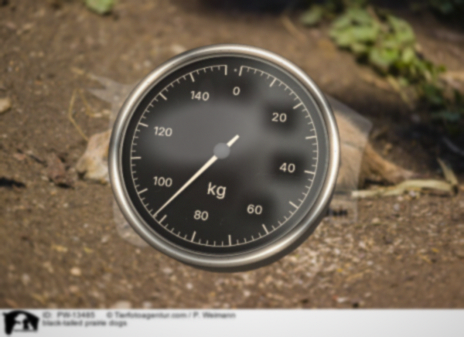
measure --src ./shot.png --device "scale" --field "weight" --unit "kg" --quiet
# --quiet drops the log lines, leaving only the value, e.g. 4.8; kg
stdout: 92; kg
